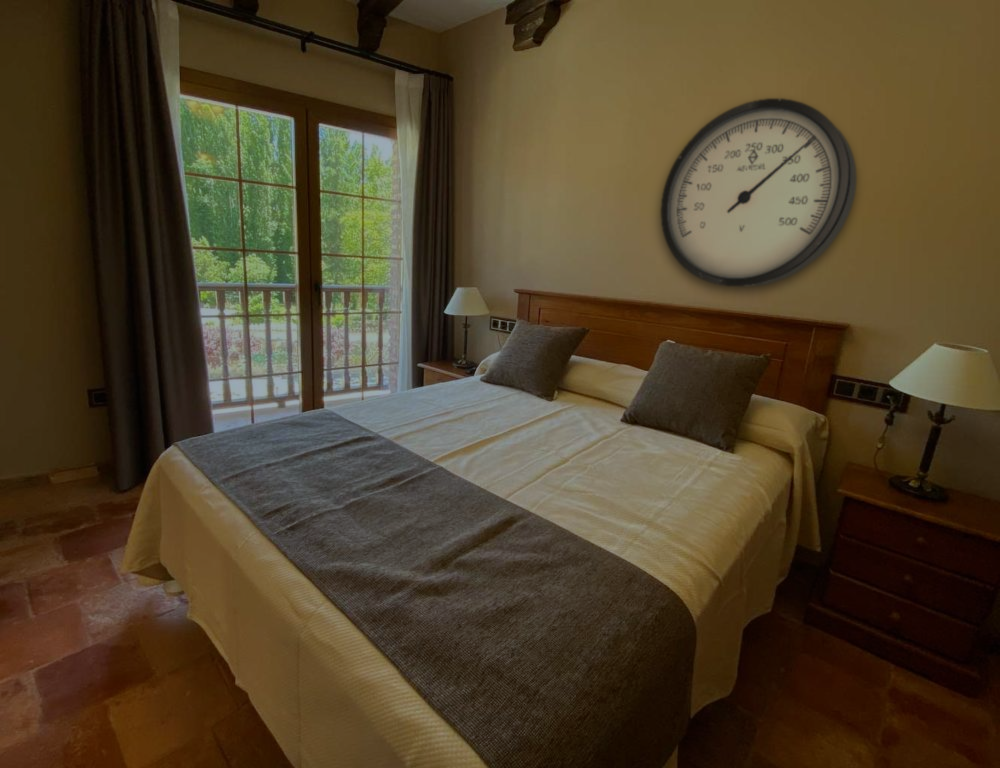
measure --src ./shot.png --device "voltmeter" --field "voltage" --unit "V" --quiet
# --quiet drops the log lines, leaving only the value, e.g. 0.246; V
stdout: 350; V
